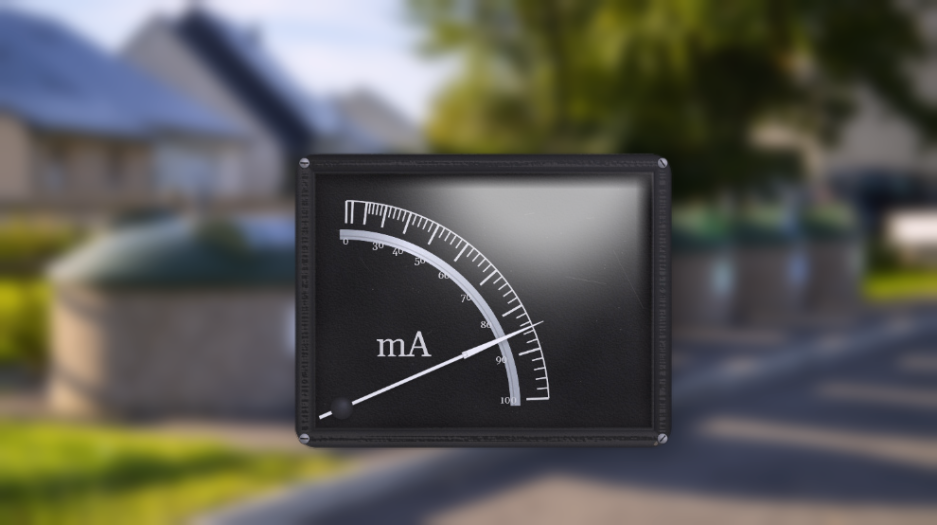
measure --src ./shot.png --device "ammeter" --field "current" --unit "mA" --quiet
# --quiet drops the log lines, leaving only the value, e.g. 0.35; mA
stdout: 85; mA
